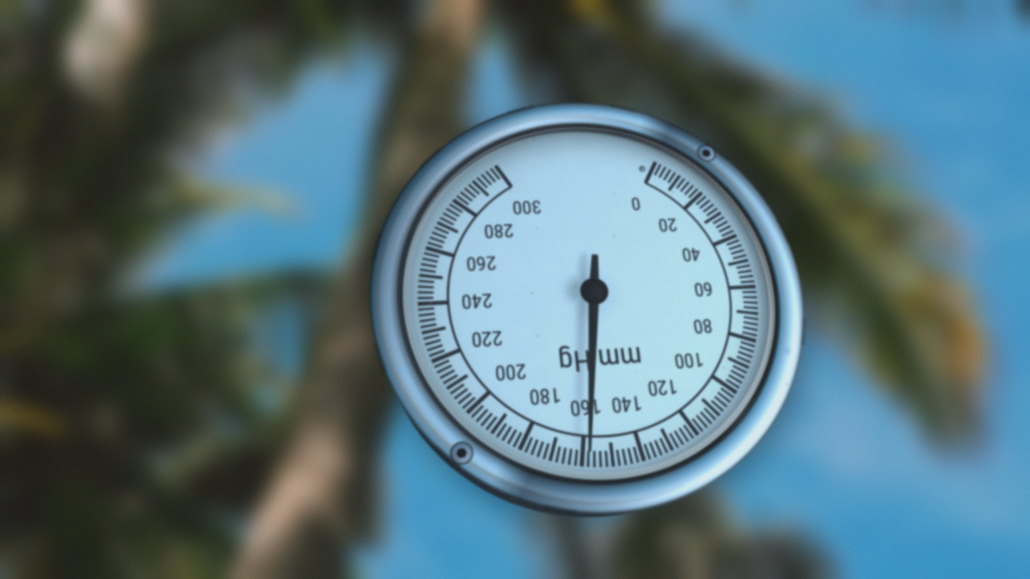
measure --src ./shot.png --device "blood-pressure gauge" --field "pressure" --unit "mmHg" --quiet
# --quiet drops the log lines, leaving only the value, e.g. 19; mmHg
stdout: 158; mmHg
